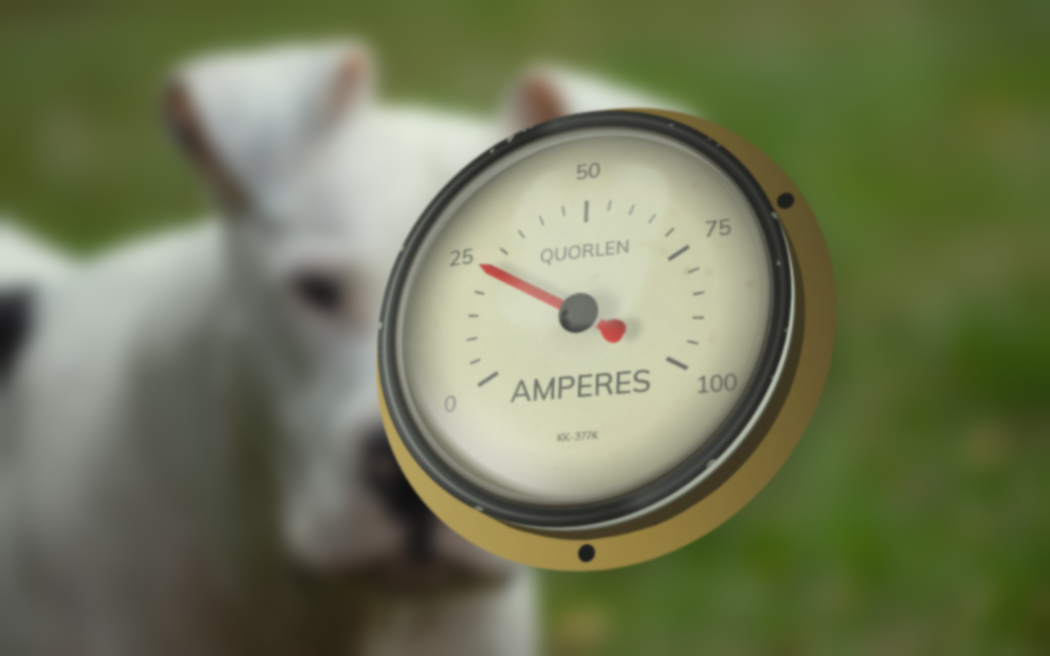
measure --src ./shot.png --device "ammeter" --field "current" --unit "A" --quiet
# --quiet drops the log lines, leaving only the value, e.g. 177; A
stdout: 25; A
